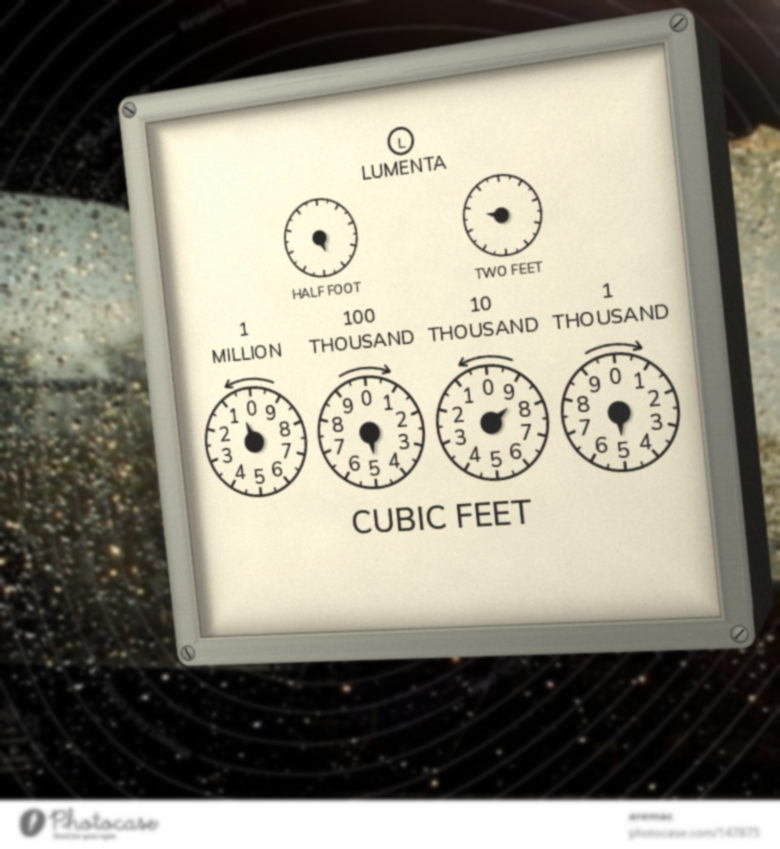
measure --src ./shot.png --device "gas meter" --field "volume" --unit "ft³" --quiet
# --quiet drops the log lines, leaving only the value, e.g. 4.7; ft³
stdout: 48500; ft³
